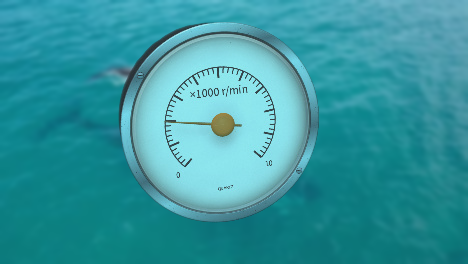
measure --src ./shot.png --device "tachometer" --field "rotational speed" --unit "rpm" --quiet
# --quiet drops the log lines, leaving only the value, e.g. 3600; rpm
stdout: 2000; rpm
